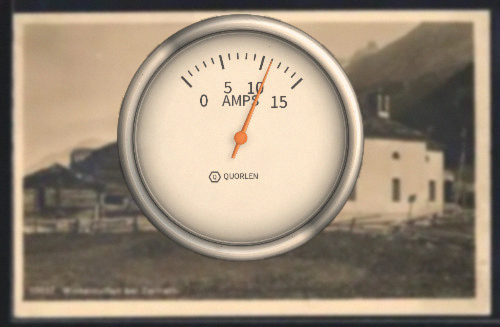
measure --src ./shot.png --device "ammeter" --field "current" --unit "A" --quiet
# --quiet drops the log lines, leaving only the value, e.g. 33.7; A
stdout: 11; A
